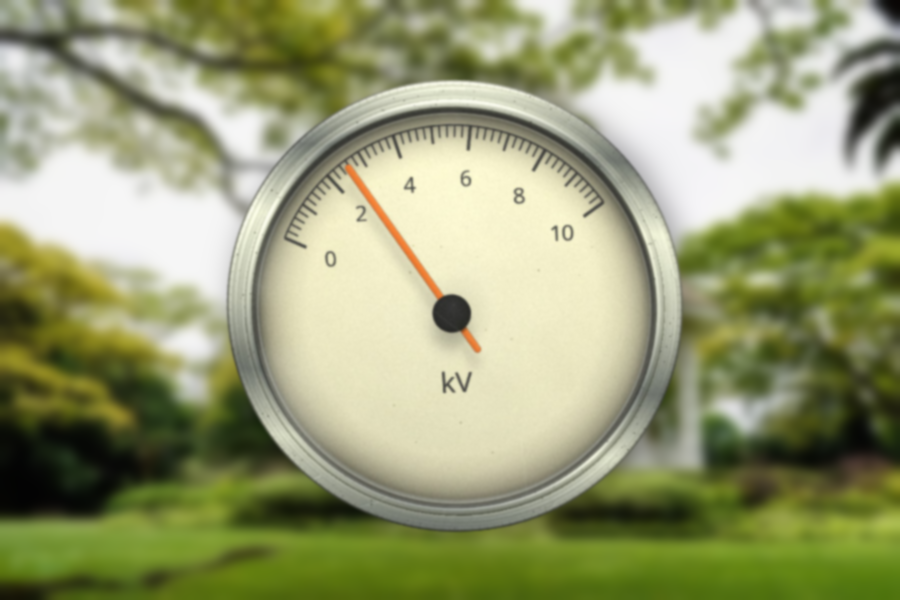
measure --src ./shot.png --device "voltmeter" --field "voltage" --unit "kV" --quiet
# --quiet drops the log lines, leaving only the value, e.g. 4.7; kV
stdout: 2.6; kV
